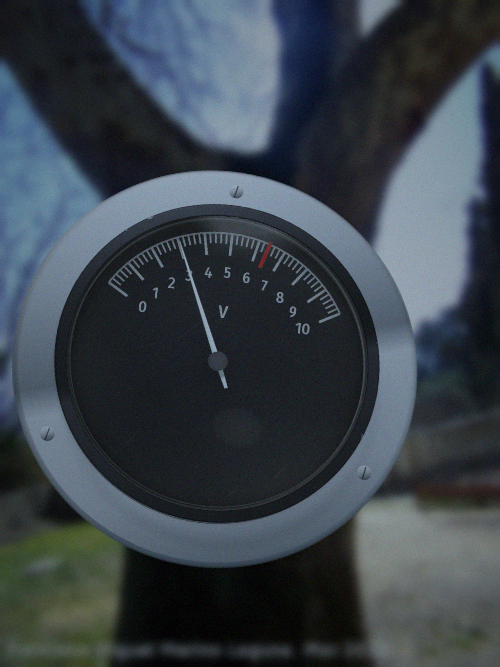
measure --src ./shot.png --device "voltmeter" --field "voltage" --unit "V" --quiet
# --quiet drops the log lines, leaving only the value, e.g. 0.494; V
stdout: 3; V
